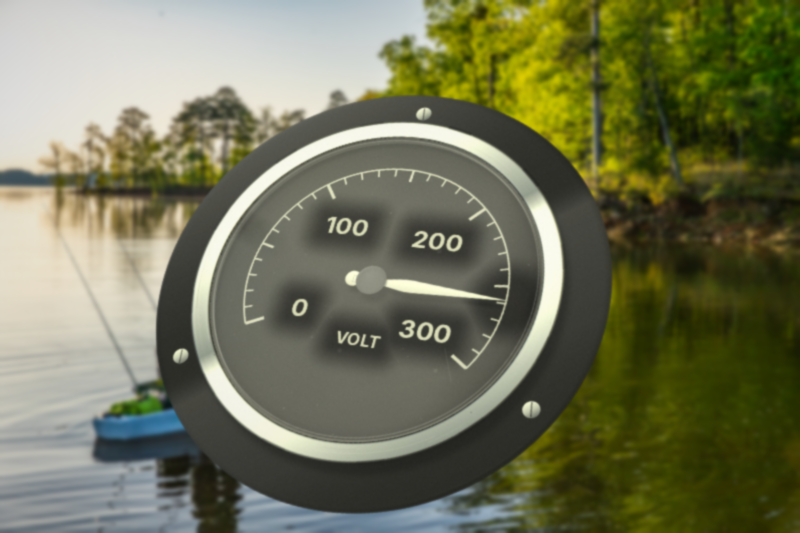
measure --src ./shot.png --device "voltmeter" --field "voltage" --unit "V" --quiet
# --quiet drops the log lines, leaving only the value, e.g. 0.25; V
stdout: 260; V
